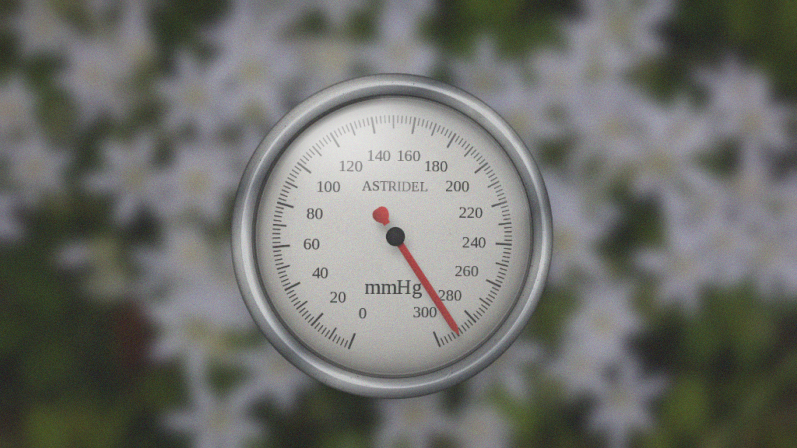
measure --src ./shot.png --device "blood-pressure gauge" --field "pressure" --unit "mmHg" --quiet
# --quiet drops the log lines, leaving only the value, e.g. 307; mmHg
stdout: 290; mmHg
